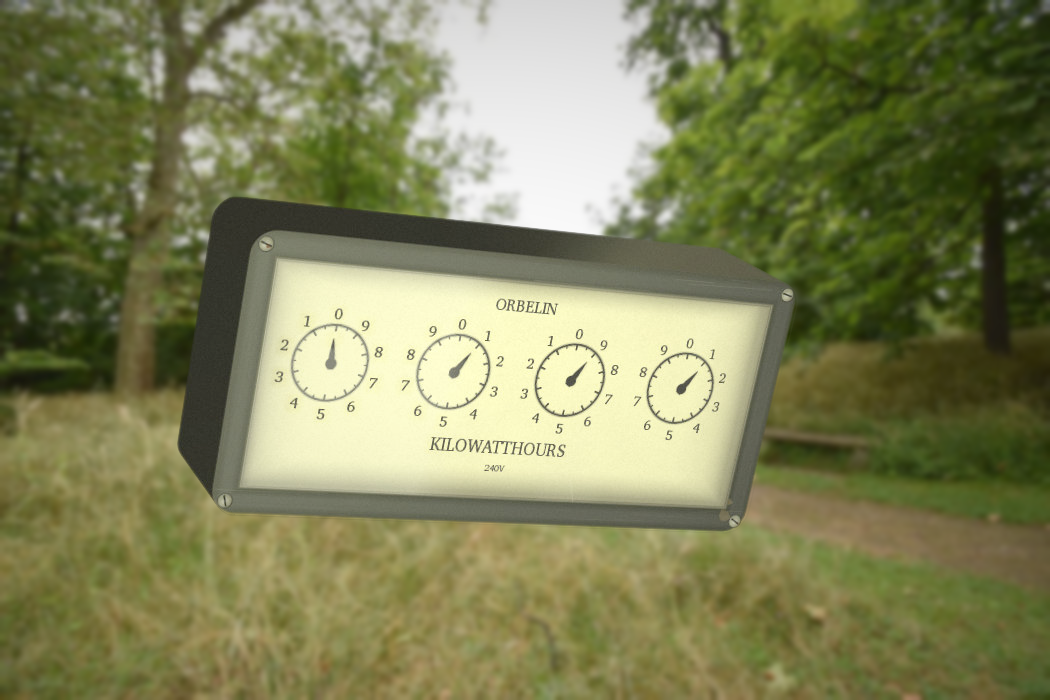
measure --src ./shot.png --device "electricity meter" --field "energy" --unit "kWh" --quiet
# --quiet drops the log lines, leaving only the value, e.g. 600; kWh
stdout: 91; kWh
